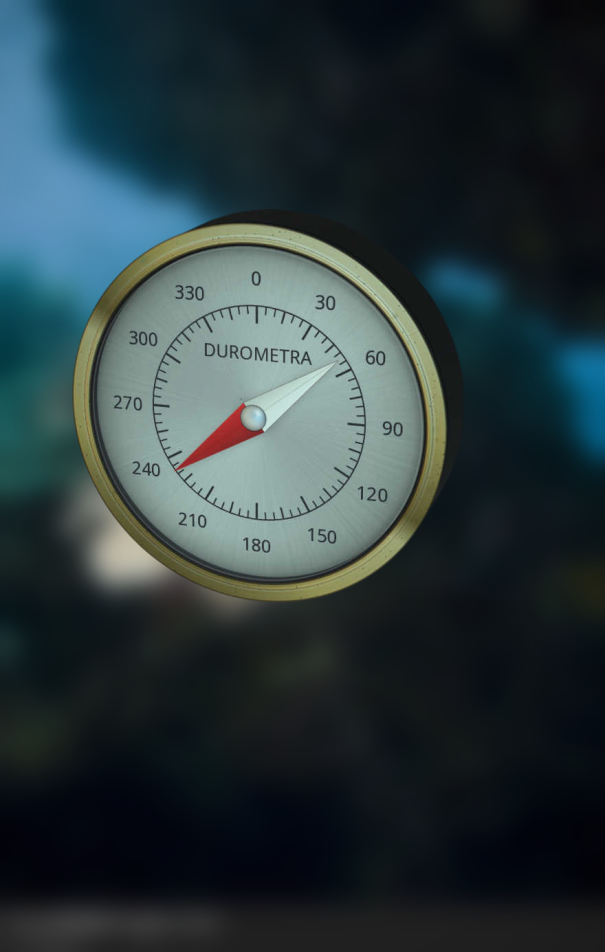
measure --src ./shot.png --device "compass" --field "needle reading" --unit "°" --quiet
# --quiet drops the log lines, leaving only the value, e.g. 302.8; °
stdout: 232.5; °
